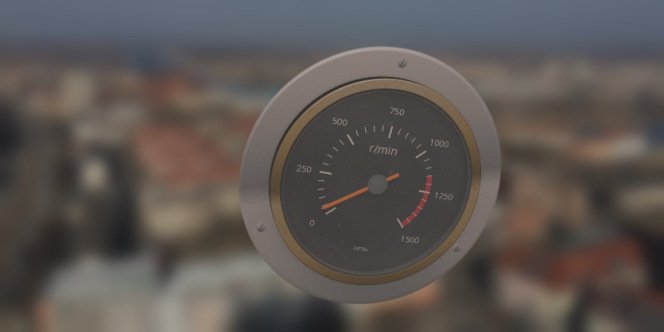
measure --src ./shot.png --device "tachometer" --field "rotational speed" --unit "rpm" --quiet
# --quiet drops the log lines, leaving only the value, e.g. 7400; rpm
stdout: 50; rpm
